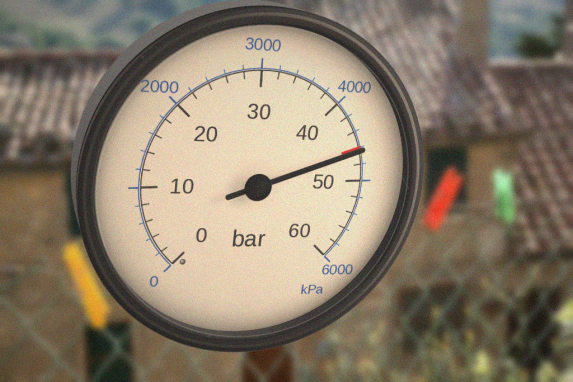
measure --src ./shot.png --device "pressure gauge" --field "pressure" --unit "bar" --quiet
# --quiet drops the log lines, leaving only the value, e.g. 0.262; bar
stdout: 46; bar
